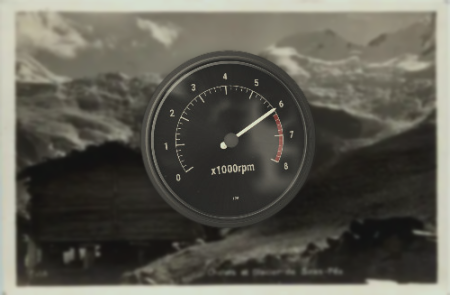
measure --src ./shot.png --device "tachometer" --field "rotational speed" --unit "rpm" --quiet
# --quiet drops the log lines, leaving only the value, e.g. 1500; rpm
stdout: 6000; rpm
